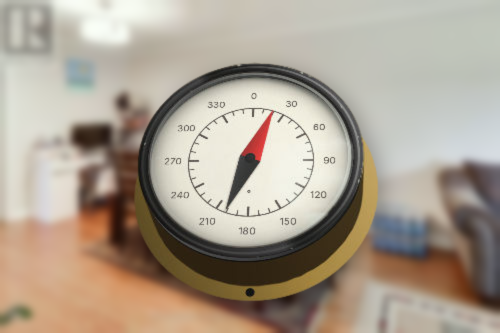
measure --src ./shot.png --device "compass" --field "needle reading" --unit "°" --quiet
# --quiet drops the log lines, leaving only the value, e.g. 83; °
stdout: 20; °
